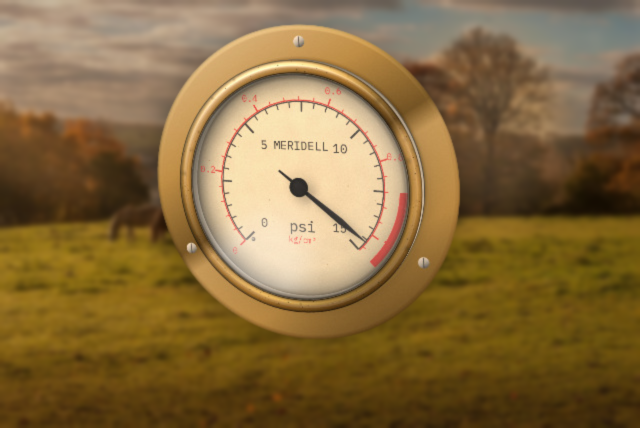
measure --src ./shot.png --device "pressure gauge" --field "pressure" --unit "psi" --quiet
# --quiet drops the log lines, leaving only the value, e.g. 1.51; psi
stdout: 14.5; psi
